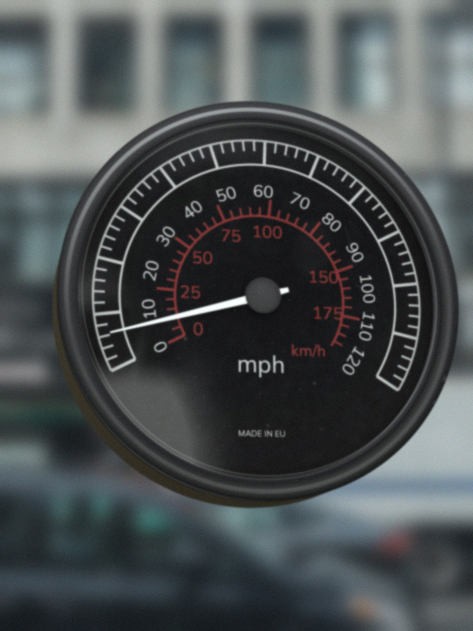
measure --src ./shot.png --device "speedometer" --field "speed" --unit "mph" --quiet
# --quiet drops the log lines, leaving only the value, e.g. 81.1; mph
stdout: 6; mph
